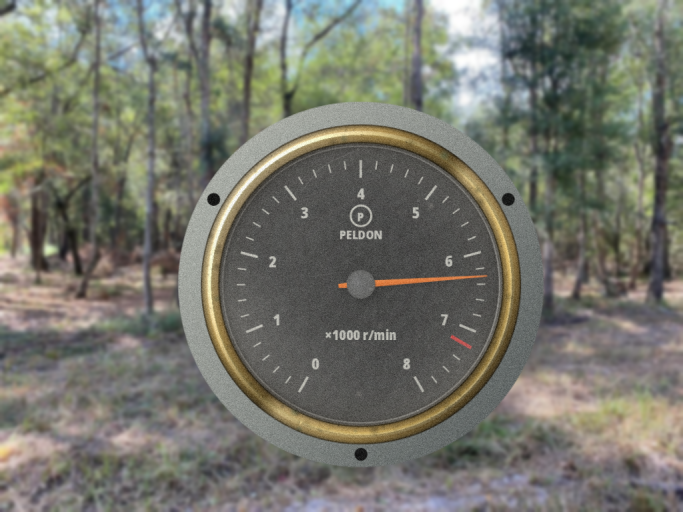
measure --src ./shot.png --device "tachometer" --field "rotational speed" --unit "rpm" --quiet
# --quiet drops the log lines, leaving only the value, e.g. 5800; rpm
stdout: 6300; rpm
